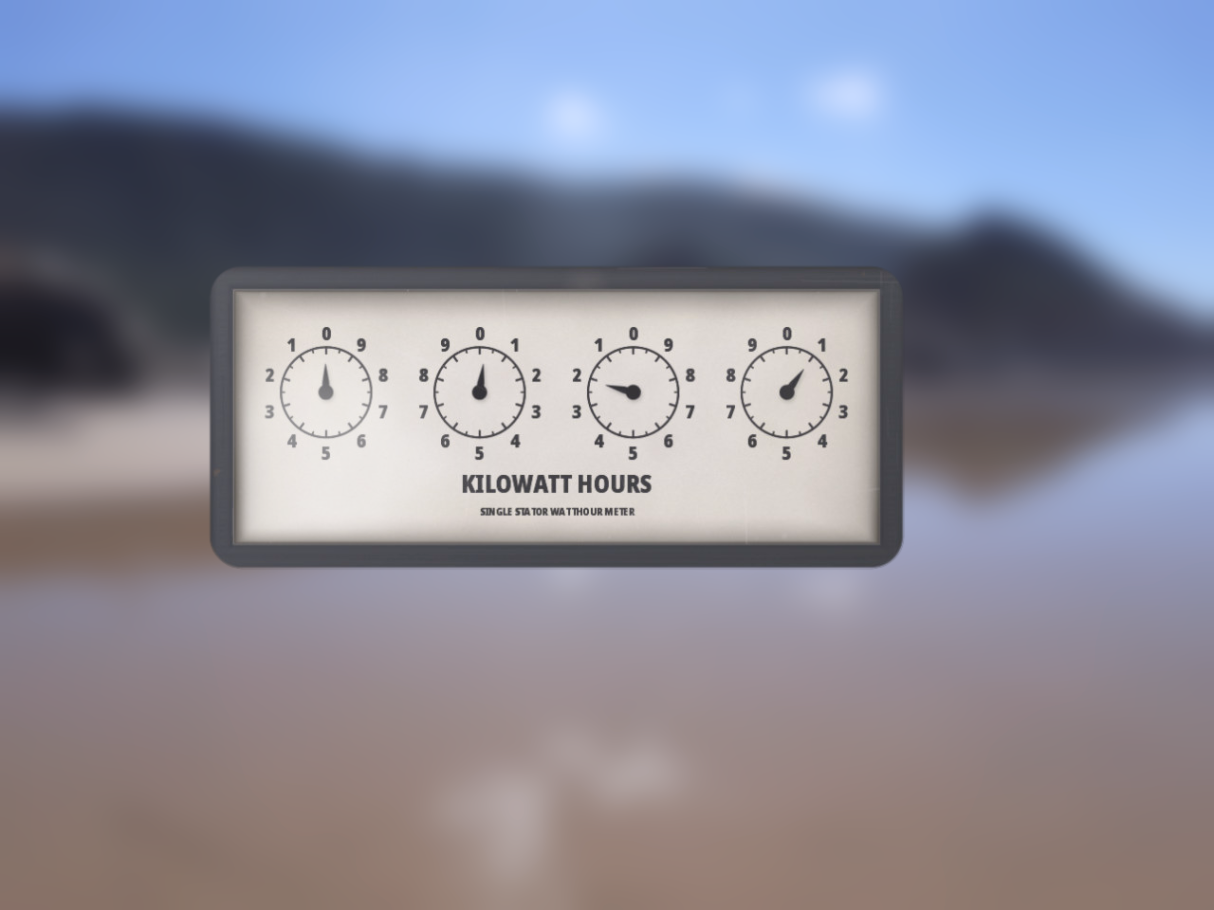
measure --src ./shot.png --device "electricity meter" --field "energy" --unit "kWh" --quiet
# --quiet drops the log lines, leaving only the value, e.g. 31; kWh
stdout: 21; kWh
